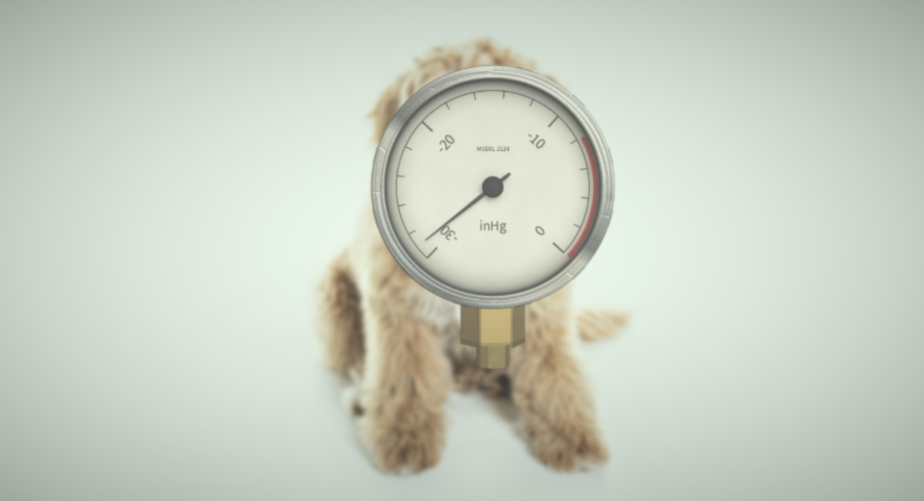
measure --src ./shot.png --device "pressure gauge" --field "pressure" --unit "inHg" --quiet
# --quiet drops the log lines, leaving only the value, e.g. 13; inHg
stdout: -29; inHg
